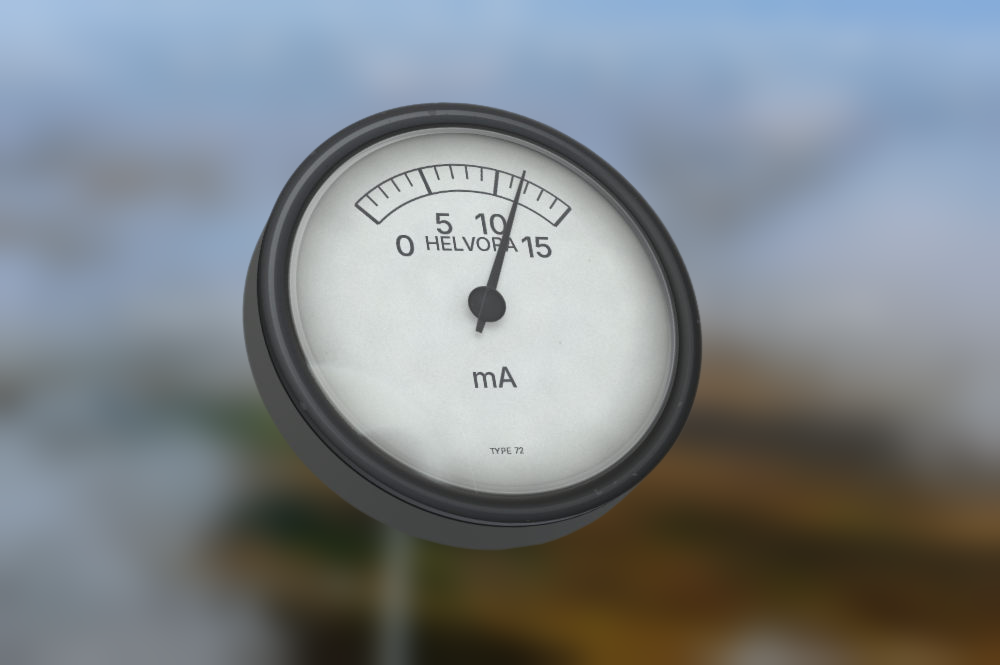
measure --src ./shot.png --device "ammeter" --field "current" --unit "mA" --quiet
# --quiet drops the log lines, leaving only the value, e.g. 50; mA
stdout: 11.5; mA
